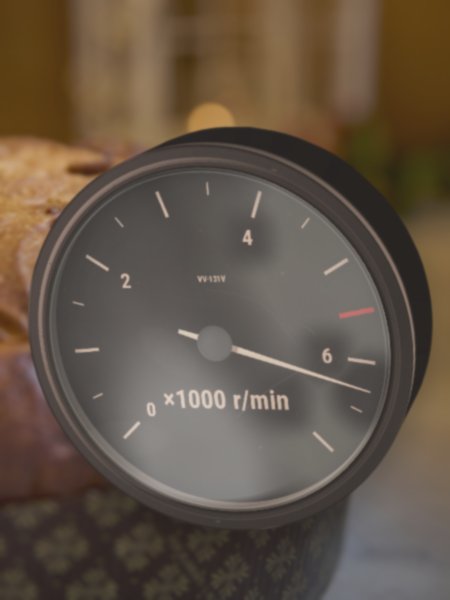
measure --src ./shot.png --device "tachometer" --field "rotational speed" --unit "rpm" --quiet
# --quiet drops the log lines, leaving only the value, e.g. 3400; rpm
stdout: 6250; rpm
